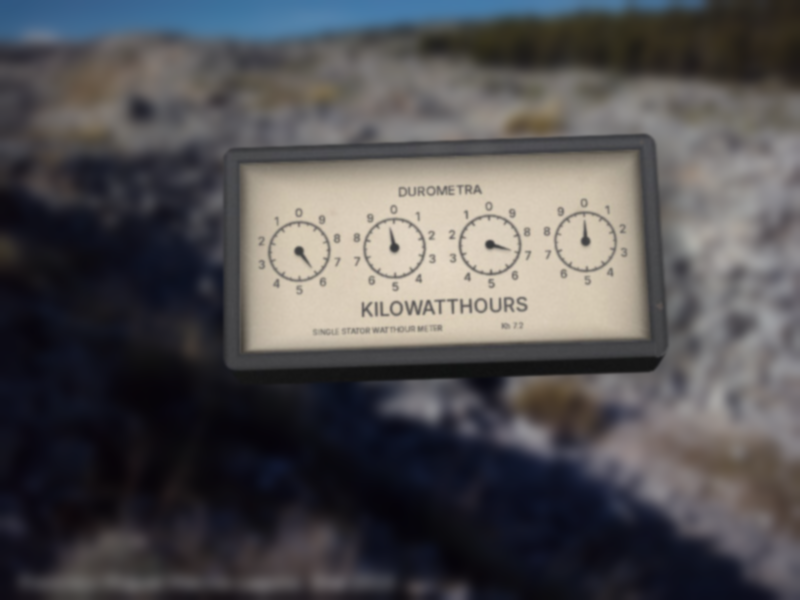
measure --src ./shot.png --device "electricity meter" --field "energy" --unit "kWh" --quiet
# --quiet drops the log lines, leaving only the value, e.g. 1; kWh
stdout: 5970; kWh
